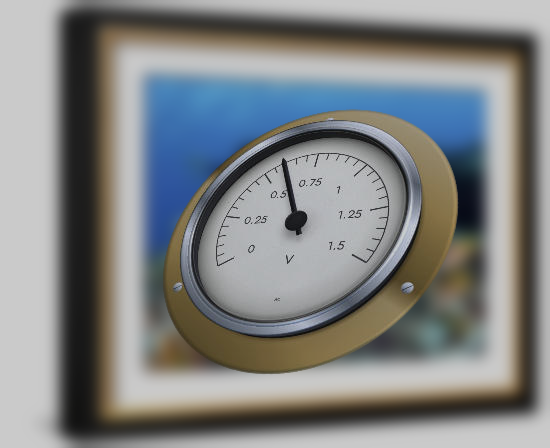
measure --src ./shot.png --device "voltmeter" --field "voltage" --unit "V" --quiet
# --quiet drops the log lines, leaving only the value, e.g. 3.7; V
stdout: 0.6; V
